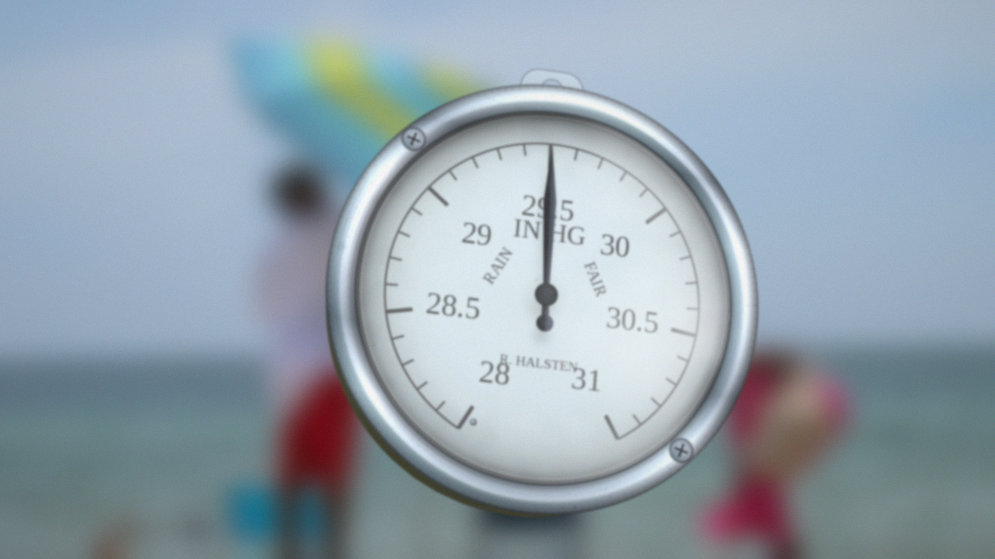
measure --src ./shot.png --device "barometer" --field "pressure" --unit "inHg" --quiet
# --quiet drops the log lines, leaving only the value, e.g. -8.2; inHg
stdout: 29.5; inHg
